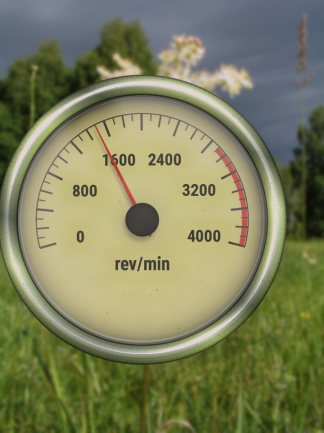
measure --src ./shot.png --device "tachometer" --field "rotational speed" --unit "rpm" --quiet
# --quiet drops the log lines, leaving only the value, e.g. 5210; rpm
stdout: 1500; rpm
